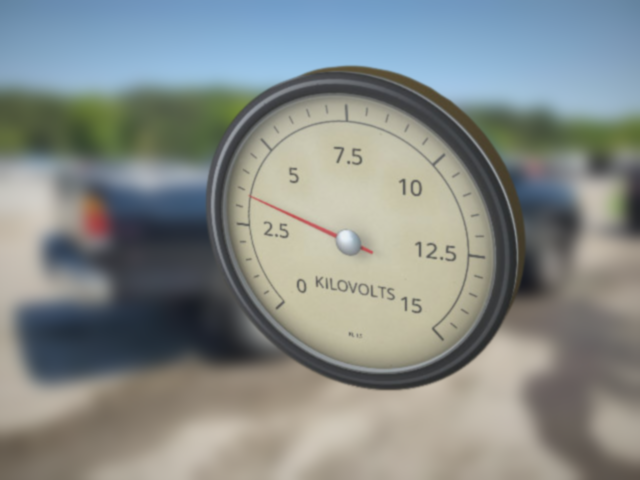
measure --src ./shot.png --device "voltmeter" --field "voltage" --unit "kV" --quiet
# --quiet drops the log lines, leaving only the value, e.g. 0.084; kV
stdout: 3.5; kV
